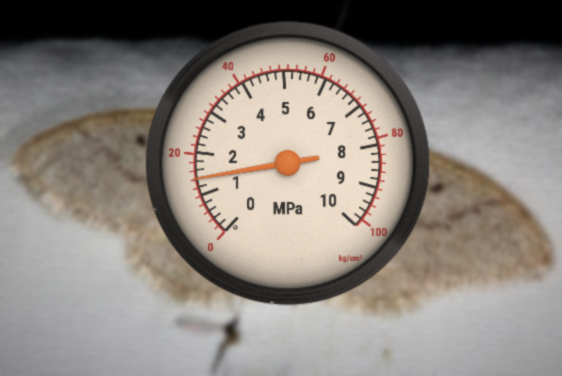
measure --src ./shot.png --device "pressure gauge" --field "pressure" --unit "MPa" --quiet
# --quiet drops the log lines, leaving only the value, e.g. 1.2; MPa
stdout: 1.4; MPa
